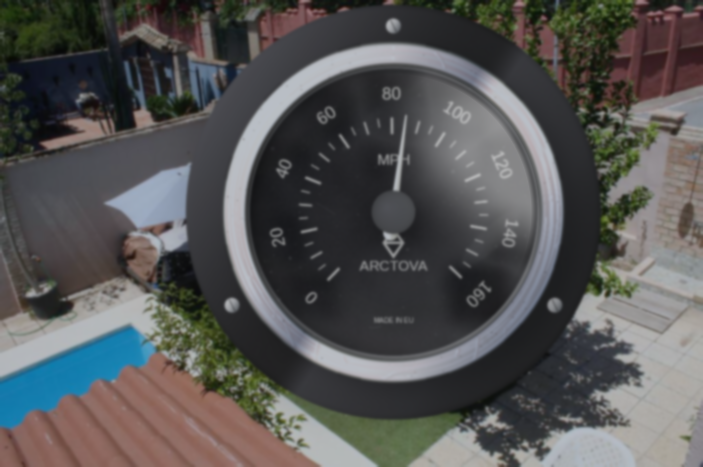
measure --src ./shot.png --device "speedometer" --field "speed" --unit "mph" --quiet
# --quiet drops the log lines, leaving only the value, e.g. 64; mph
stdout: 85; mph
